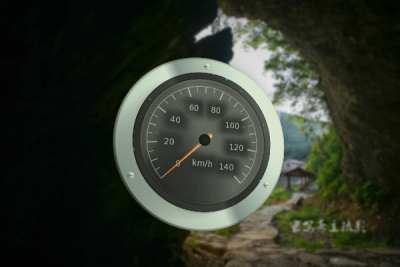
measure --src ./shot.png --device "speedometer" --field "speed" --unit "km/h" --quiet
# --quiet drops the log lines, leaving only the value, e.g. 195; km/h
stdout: 0; km/h
